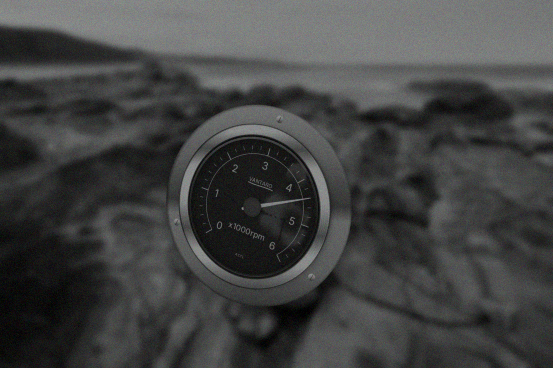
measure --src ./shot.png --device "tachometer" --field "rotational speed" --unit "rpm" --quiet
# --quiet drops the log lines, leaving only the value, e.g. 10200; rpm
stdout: 4400; rpm
